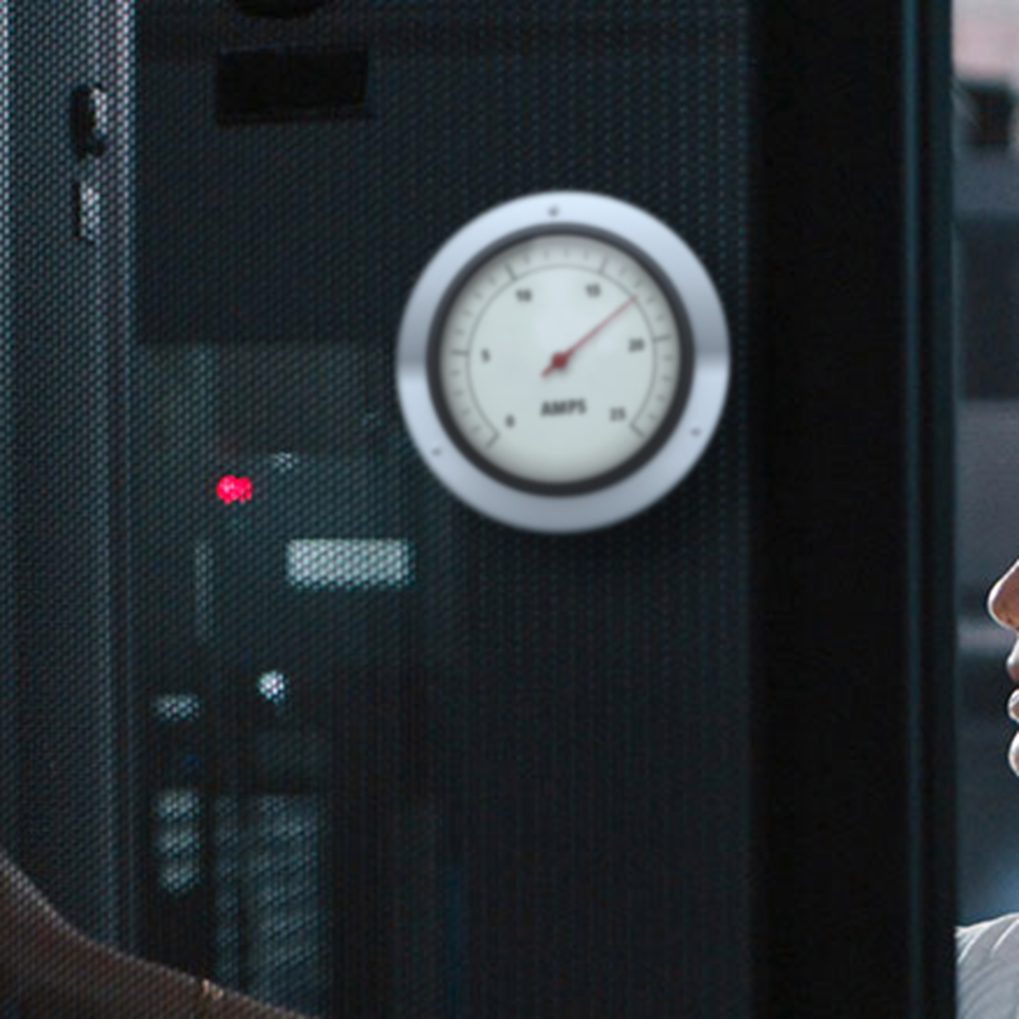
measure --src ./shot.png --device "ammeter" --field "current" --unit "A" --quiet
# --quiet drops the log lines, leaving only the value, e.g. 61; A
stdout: 17.5; A
